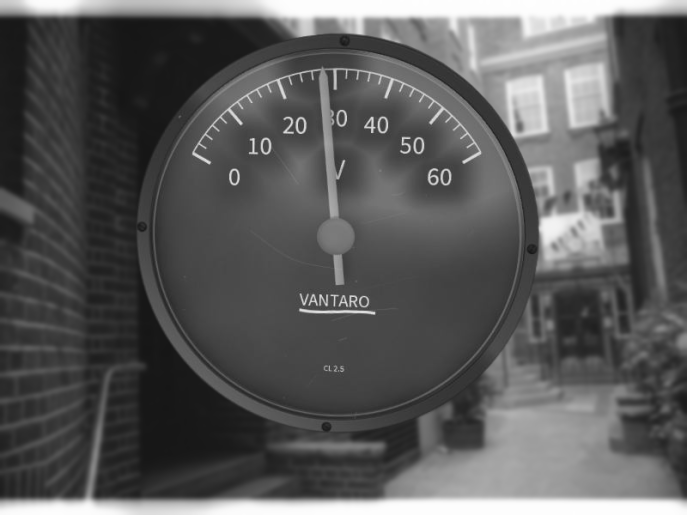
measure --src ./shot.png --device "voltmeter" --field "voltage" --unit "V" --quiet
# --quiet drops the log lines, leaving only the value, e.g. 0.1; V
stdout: 28; V
